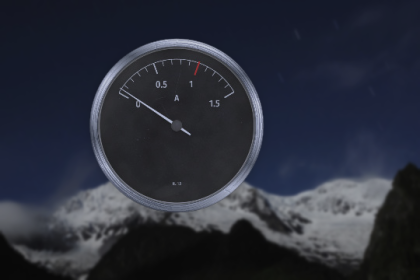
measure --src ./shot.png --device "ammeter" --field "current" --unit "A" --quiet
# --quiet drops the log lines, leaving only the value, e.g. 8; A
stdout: 0.05; A
